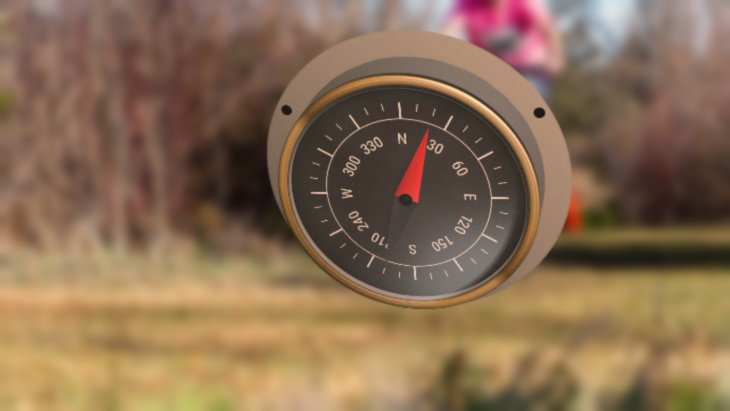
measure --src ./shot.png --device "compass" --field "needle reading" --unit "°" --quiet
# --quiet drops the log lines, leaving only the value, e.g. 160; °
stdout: 20; °
